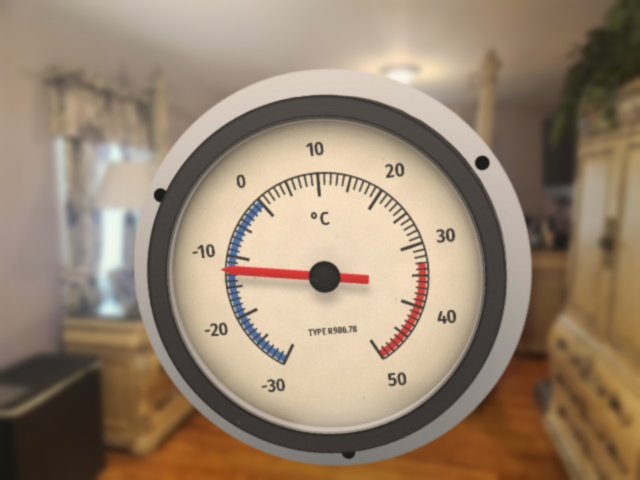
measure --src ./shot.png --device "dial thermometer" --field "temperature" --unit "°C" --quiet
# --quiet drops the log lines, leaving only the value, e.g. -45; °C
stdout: -12; °C
